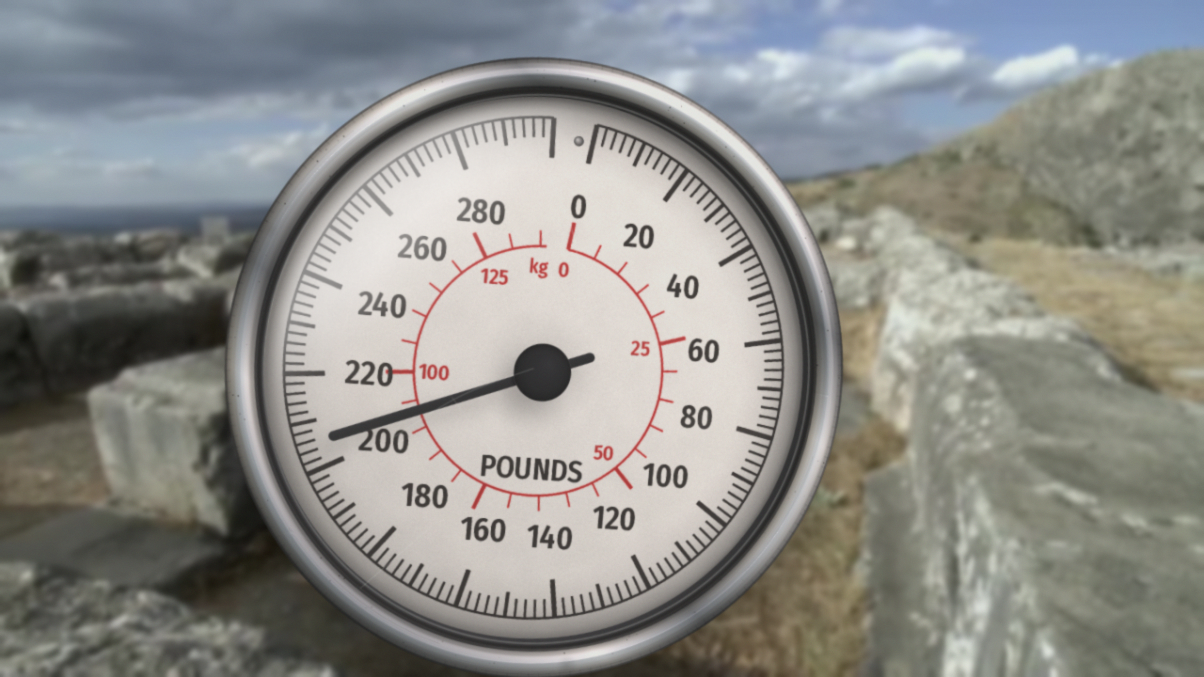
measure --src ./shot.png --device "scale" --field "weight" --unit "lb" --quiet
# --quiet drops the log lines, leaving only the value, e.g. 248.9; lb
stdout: 206; lb
